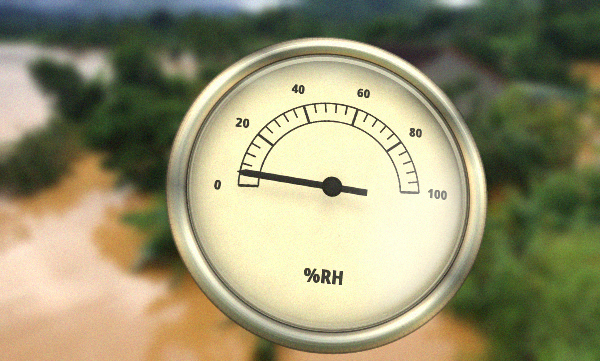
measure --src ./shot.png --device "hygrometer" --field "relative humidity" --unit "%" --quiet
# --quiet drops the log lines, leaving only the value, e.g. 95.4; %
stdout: 4; %
